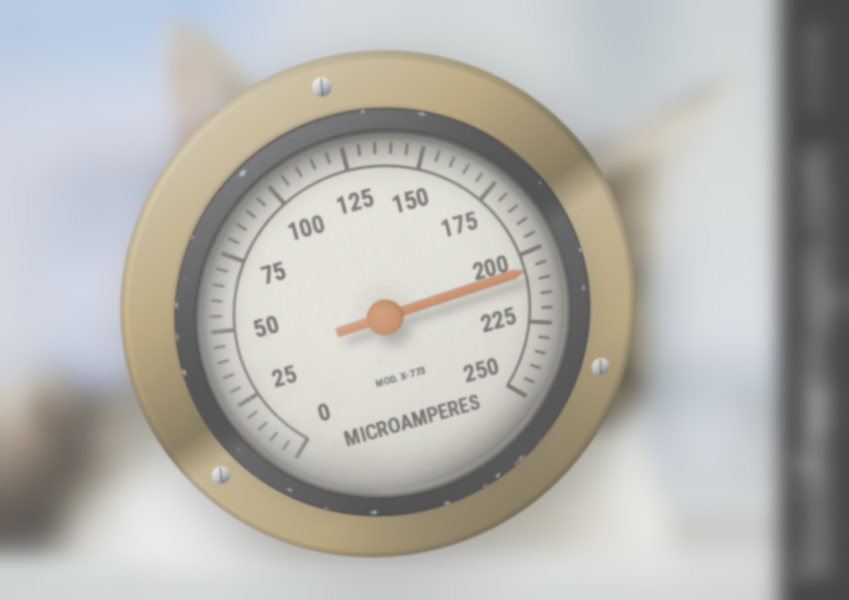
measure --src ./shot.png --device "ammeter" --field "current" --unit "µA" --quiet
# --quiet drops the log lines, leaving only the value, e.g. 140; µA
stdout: 205; µA
